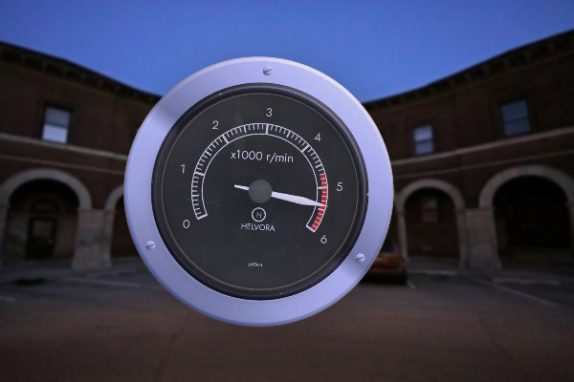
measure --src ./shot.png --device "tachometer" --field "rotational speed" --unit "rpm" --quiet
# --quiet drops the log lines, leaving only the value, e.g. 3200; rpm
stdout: 5400; rpm
